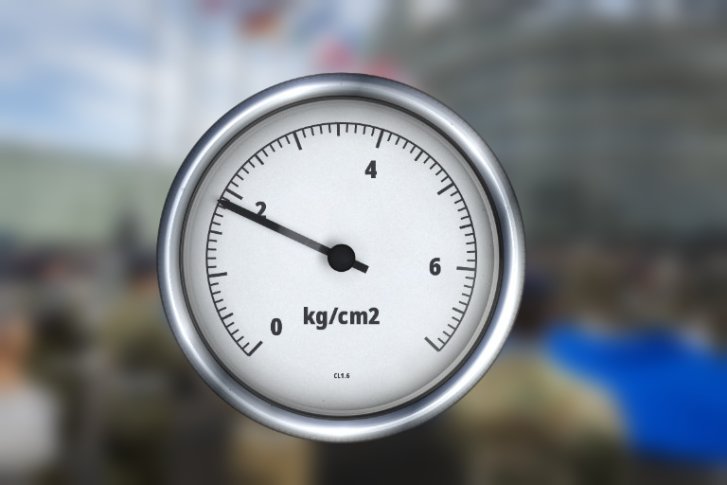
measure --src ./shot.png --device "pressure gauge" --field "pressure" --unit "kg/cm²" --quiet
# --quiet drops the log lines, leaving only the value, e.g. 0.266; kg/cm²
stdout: 1.85; kg/cm²
